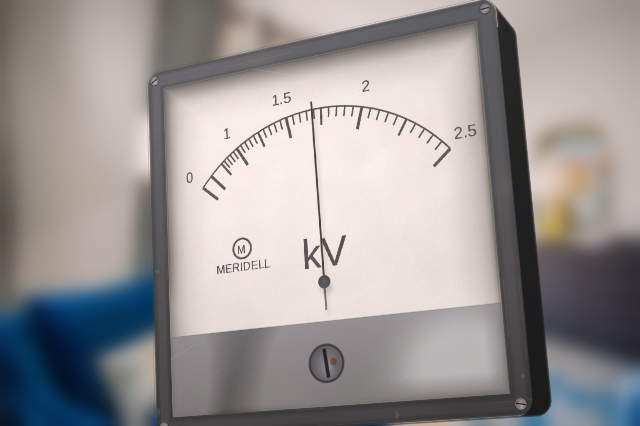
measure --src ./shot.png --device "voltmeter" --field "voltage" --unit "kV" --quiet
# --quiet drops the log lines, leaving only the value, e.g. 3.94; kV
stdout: 1.7; kV
